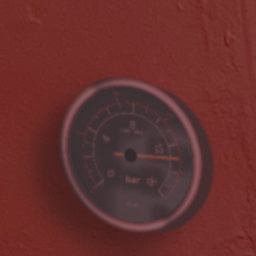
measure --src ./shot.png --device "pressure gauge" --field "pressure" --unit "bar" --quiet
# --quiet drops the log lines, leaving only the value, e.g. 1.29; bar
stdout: 13; bar
